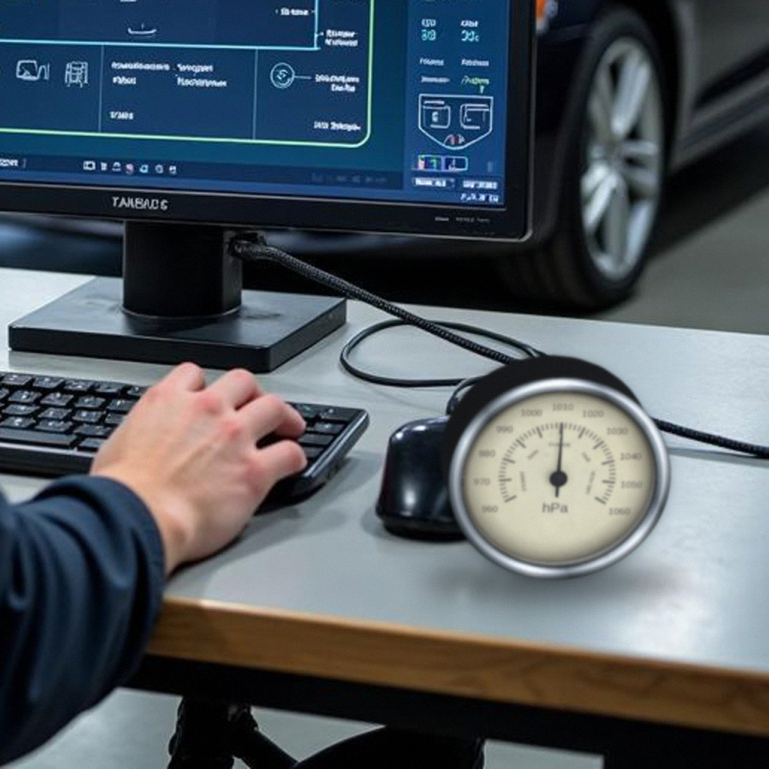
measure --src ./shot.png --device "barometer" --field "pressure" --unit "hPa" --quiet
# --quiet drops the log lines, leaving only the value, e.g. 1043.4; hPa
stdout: 1010; hPa
